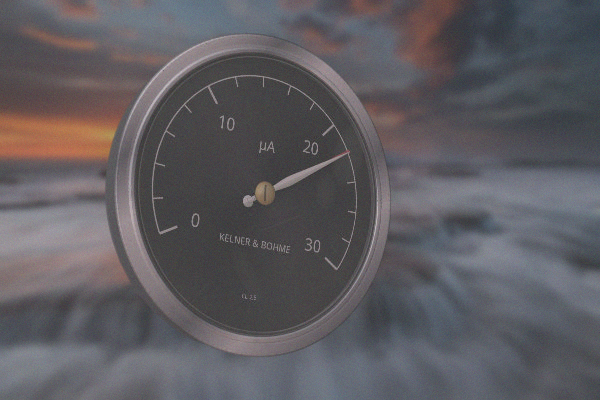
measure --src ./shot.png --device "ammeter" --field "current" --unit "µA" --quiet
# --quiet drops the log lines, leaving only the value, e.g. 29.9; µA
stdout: 22; µA
